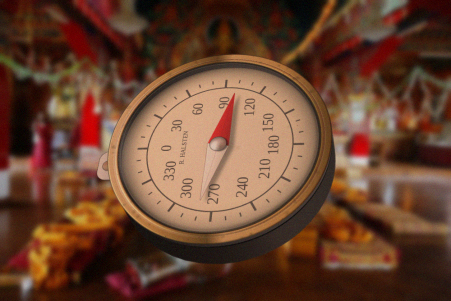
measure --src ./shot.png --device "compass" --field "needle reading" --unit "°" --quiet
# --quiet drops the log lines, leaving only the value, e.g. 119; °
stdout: 100; °
